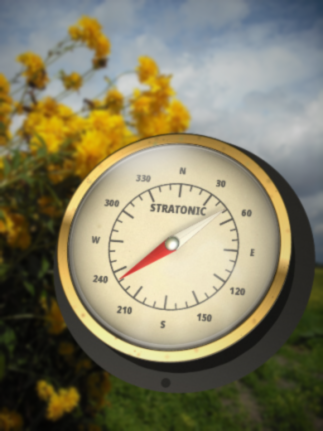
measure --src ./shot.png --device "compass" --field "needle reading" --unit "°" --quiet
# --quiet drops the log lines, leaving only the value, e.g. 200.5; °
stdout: 230; °
